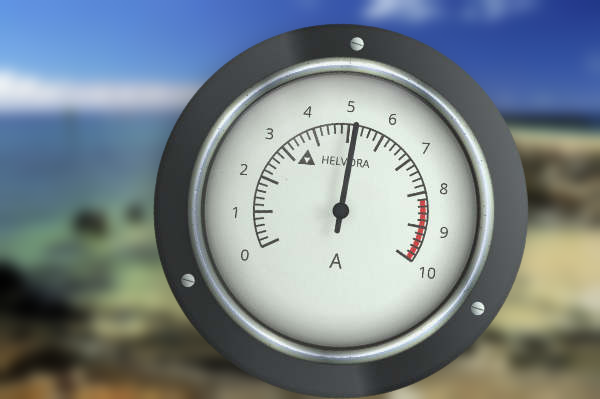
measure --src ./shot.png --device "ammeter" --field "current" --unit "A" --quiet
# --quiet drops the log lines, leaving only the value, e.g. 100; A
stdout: 5.2; A
